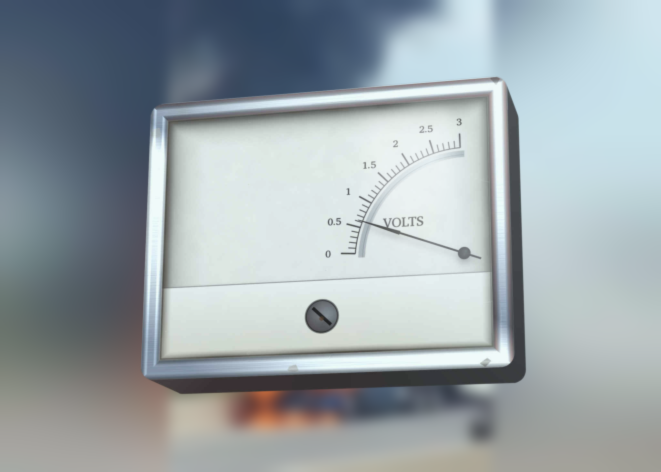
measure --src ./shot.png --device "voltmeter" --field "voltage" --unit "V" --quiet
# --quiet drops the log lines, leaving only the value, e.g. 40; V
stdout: 0.6; V
